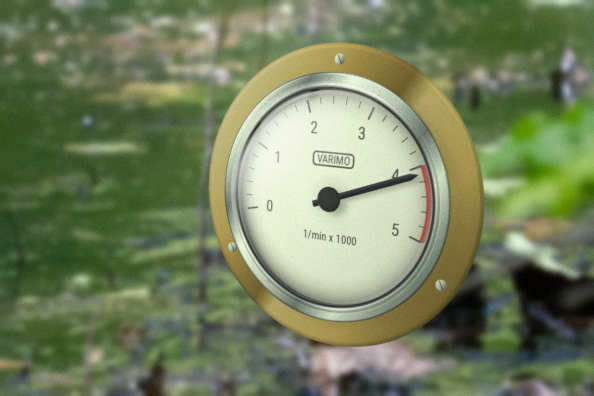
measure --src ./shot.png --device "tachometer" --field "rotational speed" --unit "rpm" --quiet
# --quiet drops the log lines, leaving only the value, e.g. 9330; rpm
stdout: 4100; rpm
